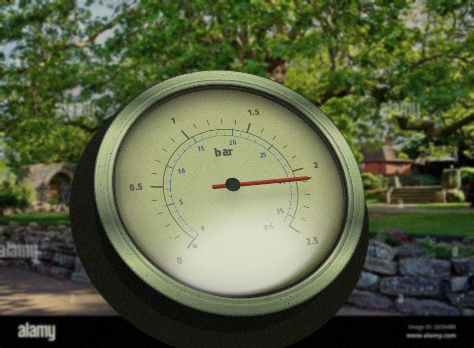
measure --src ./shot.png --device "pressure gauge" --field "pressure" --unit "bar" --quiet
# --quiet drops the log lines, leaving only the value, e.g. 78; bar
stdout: 2.1; bar
